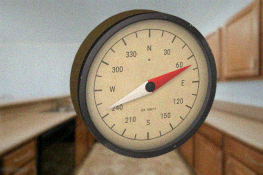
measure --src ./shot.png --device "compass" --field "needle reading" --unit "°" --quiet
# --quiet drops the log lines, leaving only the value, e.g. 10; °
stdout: 67.5; °
